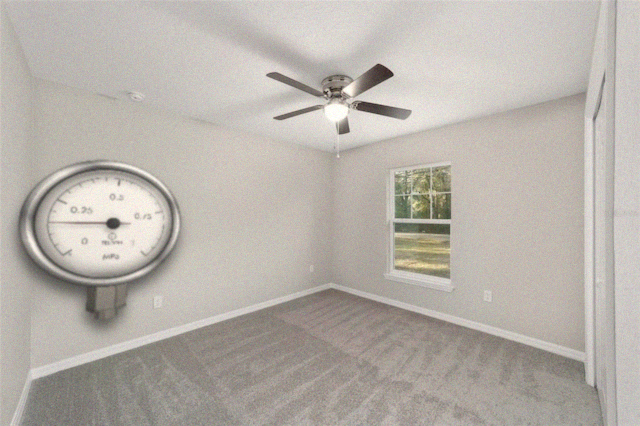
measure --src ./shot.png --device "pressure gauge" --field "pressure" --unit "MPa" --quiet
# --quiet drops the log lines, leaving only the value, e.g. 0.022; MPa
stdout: 0.15; MPa
